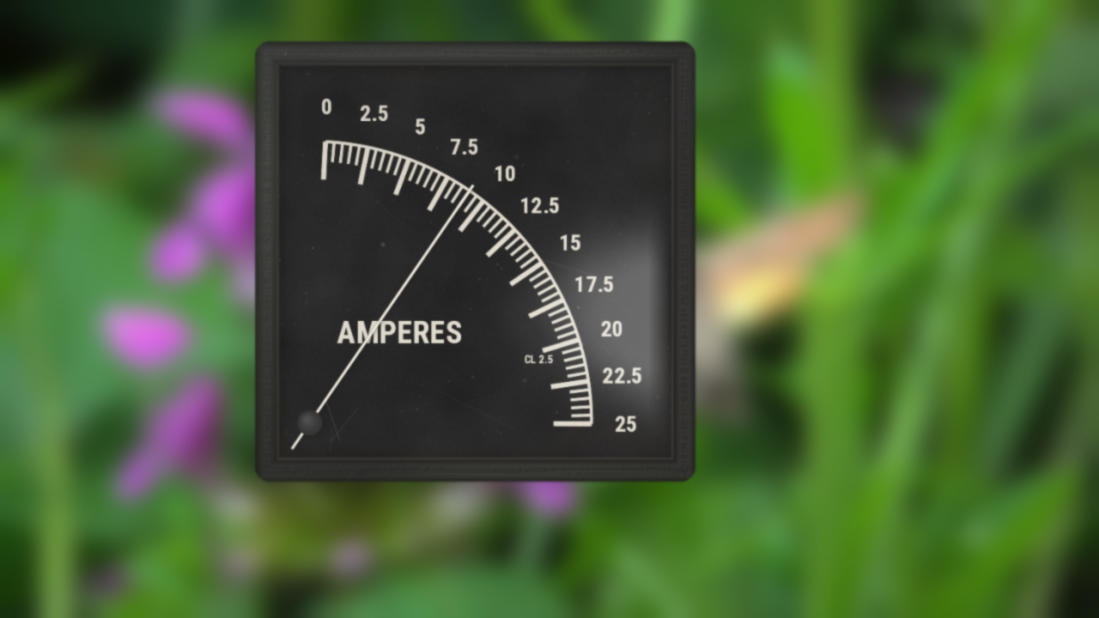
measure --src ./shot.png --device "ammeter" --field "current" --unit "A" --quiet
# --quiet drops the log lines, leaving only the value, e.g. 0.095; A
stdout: 9; A
